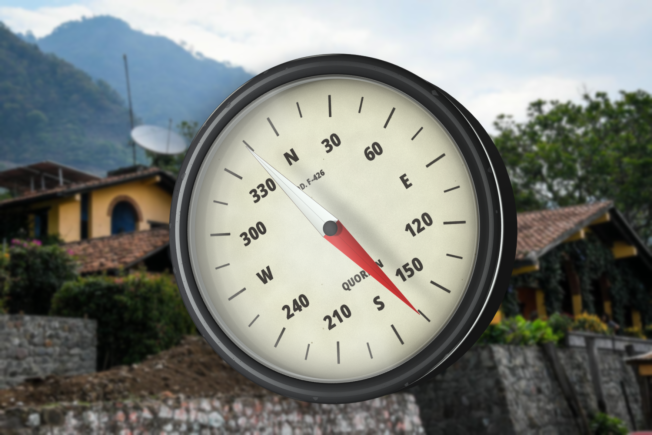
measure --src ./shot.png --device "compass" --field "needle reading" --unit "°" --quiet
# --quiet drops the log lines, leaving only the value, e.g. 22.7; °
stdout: 165; °
